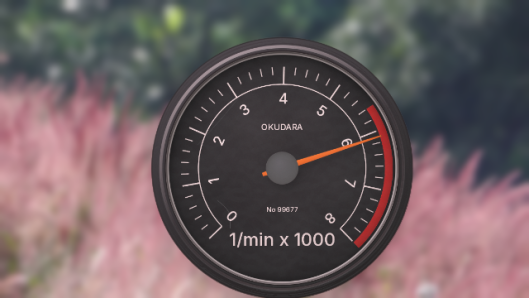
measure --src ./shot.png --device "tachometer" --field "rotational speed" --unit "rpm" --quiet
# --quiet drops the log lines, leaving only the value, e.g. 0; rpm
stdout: 6100; rpm
